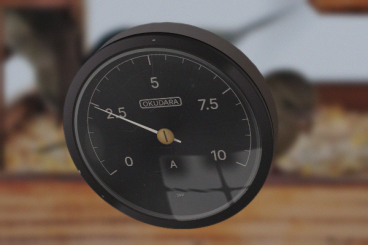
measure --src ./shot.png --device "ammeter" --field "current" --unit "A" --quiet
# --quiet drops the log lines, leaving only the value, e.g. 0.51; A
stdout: 2.5; A
